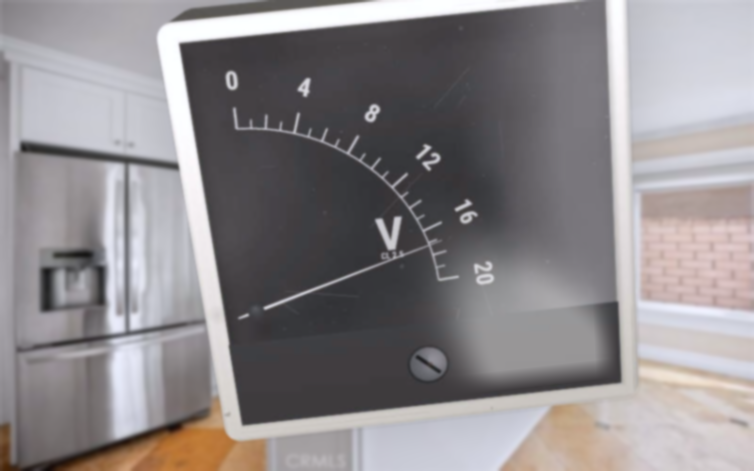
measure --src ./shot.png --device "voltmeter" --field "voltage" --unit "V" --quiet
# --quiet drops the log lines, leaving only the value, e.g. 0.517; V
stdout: 17; V
